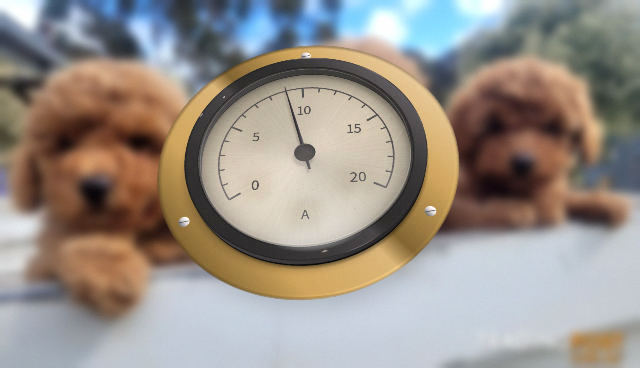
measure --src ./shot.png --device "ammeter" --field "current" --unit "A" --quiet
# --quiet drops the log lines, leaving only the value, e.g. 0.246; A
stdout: 9; A
